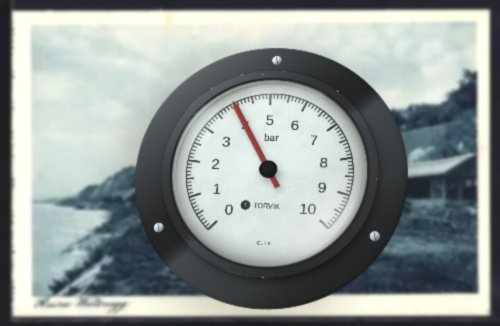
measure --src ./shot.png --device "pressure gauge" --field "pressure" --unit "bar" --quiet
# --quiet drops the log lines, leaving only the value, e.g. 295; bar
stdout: 4; bar
